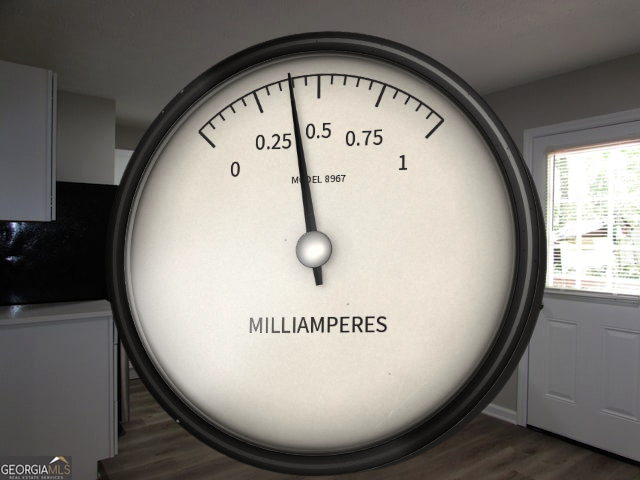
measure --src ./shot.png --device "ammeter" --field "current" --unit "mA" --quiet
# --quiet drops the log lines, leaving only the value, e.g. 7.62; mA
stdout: 0.4; mA
